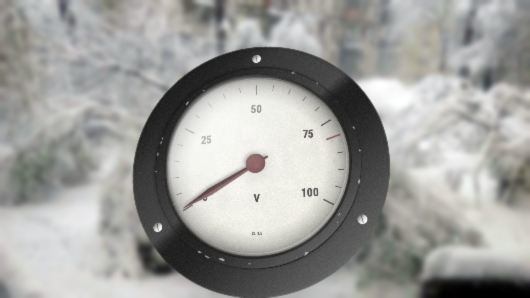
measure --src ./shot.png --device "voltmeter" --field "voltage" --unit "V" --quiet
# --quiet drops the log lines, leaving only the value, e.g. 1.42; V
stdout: 0; V
